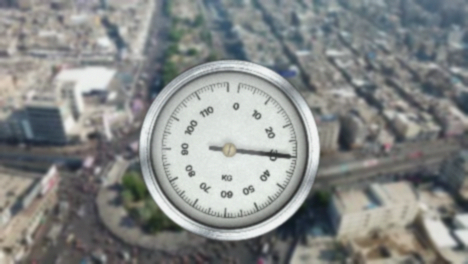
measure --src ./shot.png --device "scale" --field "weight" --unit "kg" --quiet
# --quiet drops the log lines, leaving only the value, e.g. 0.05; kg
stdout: 30; kg
